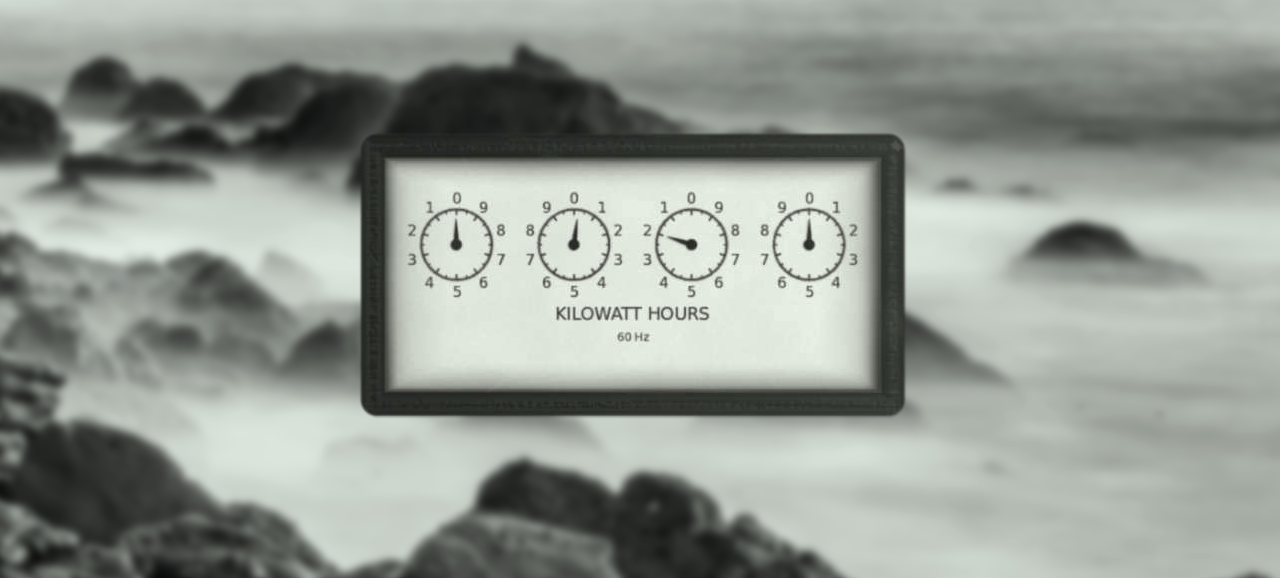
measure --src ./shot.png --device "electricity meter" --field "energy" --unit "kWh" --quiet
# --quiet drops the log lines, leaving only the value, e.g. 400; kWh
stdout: 20; kWh
